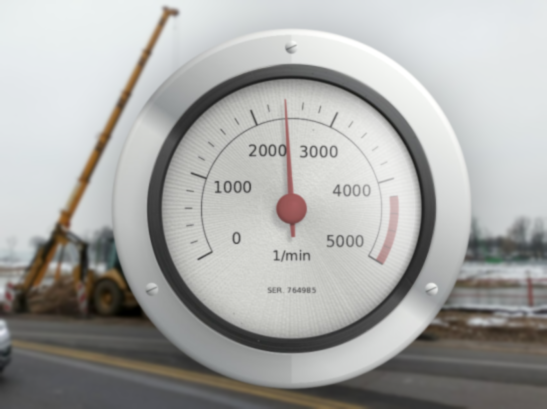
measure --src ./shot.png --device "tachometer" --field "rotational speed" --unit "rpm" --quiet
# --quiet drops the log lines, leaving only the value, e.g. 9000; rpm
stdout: 2400; rpm
